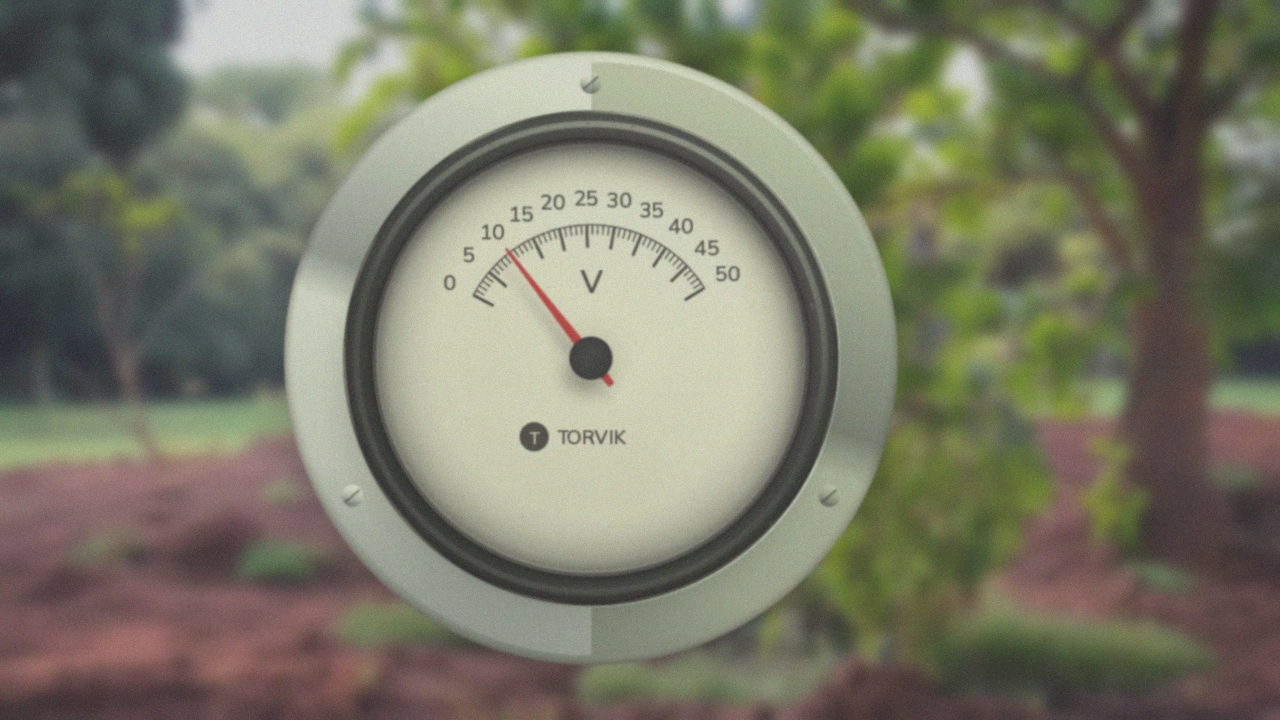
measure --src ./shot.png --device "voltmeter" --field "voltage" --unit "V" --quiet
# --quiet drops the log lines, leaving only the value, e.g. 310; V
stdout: 10; V
